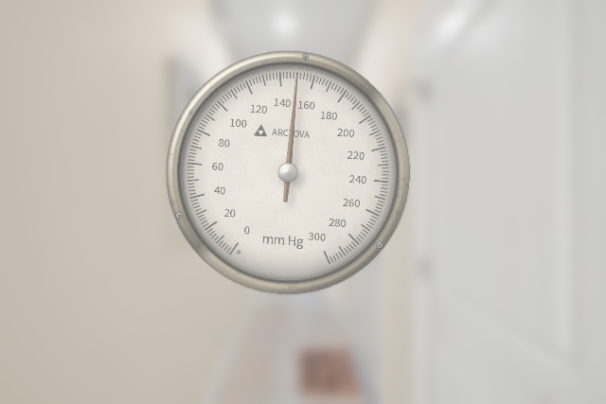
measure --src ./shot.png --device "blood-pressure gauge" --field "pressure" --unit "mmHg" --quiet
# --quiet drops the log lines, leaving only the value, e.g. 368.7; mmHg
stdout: 150; mmHg
